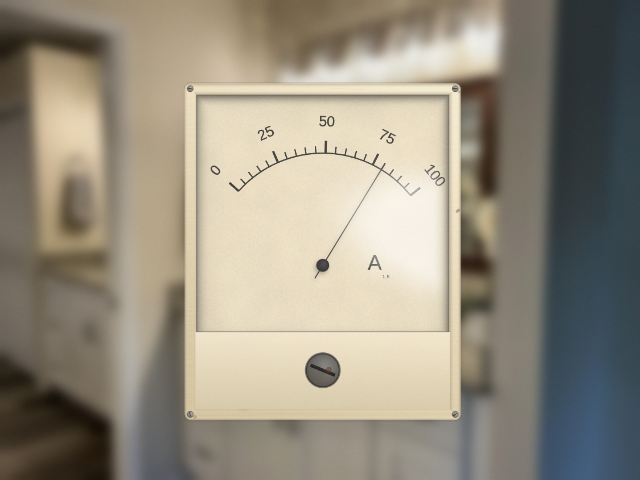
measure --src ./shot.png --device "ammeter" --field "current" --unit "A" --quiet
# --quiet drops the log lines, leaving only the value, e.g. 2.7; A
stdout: 80; A
